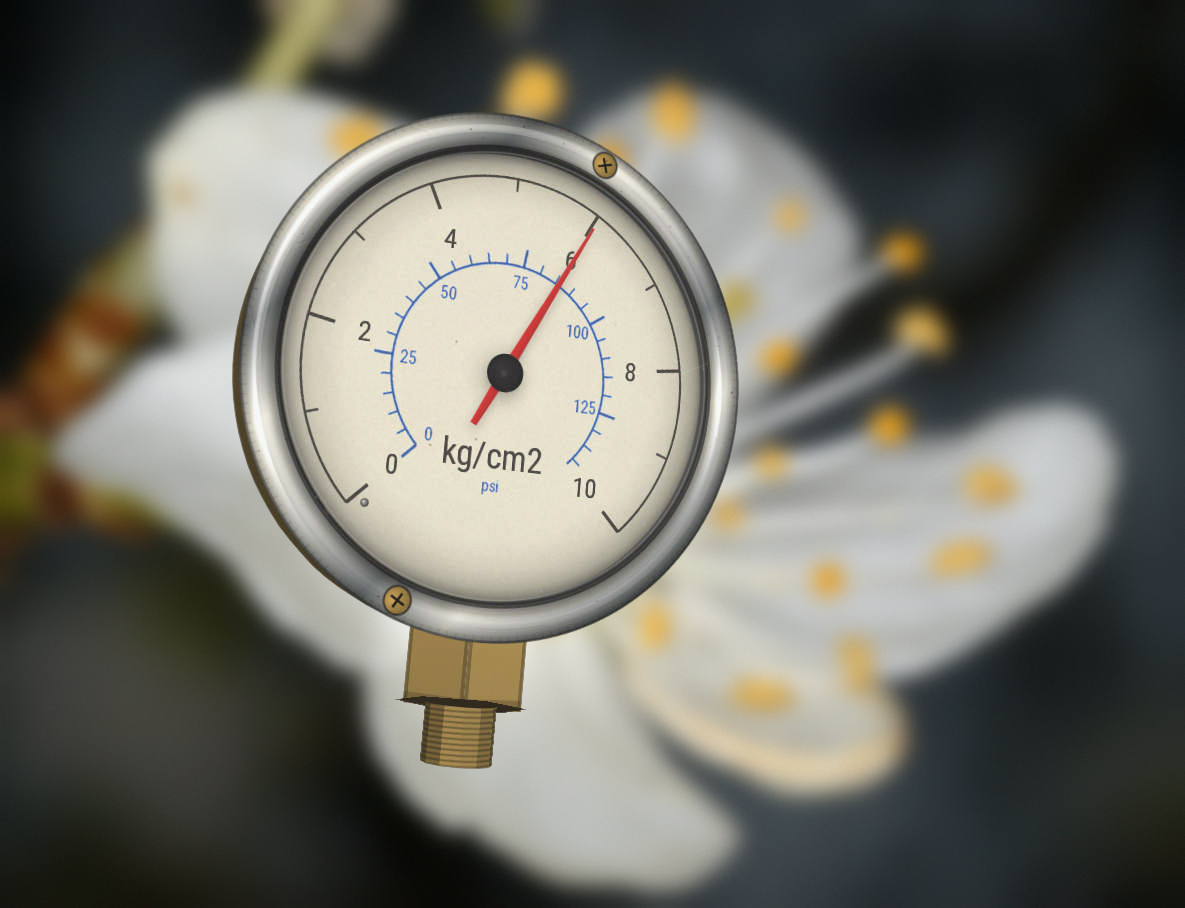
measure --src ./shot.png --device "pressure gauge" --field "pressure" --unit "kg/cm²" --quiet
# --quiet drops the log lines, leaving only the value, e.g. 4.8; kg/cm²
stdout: 6; kg/cm²
